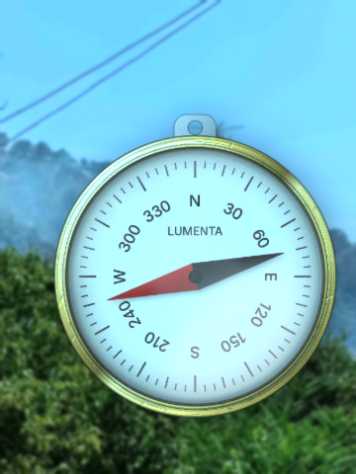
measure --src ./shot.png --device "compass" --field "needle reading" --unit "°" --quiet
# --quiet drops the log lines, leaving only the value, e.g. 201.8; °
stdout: 255; °
